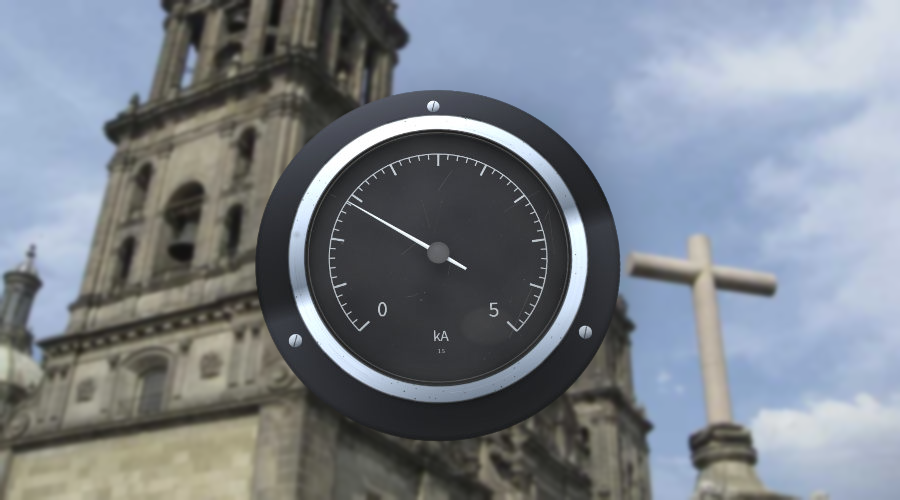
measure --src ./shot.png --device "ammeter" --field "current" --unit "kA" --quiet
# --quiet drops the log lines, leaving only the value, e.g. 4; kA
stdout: 1.4; kA
